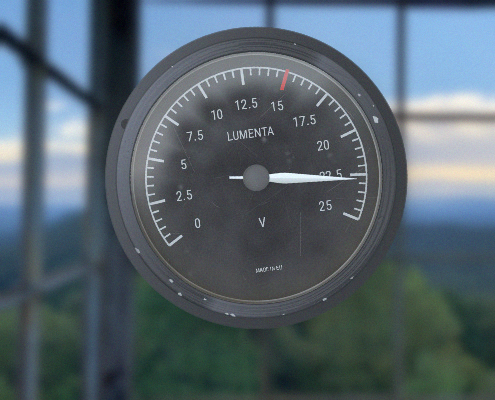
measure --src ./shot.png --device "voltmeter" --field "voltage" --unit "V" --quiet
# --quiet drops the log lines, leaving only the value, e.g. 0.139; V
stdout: 22.75; V
